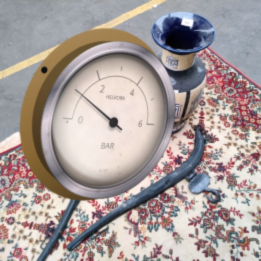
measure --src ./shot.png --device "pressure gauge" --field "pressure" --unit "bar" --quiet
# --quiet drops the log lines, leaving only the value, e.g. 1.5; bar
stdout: 1; bar
